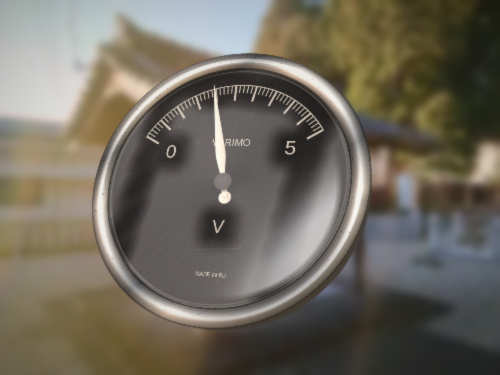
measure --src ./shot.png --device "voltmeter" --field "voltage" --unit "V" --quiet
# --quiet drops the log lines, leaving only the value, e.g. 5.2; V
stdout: 2; V
